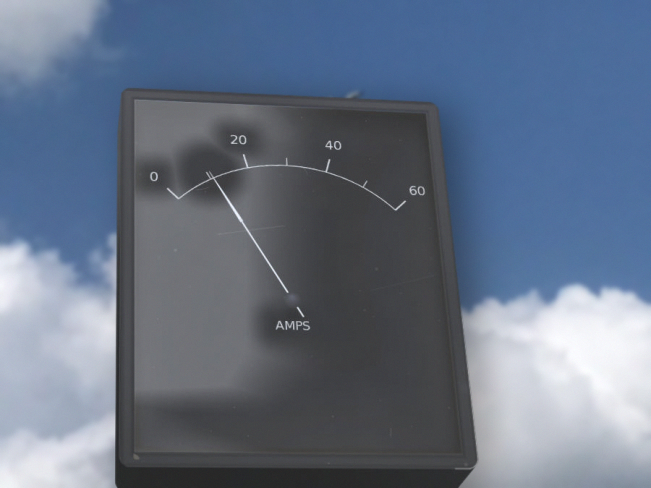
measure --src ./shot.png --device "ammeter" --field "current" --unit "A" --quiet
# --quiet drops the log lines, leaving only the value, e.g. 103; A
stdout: 10; A
